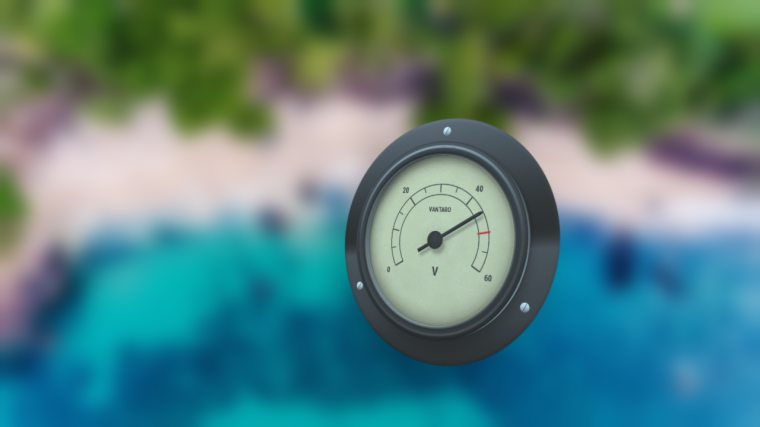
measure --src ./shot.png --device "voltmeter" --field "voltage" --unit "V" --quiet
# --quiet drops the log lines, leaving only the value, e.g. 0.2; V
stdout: 45; V
